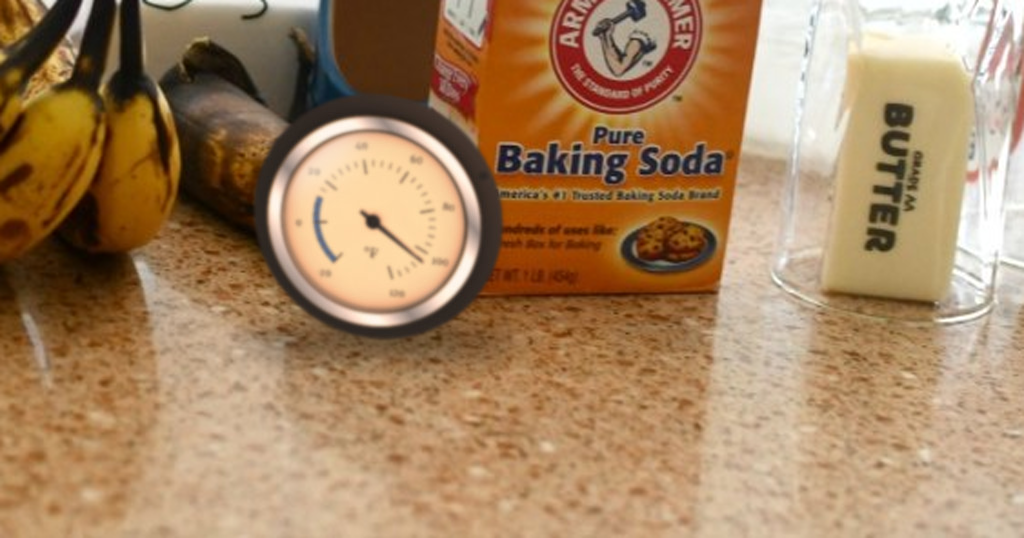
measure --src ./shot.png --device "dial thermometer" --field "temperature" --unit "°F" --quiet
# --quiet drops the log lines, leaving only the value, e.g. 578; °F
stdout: 104; °F
